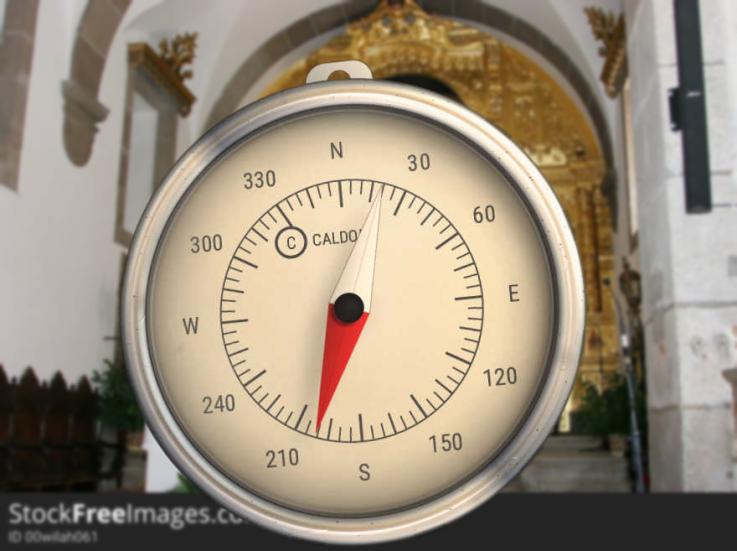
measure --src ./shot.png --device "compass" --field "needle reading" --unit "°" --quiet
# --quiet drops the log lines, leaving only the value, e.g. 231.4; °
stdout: 200; °
